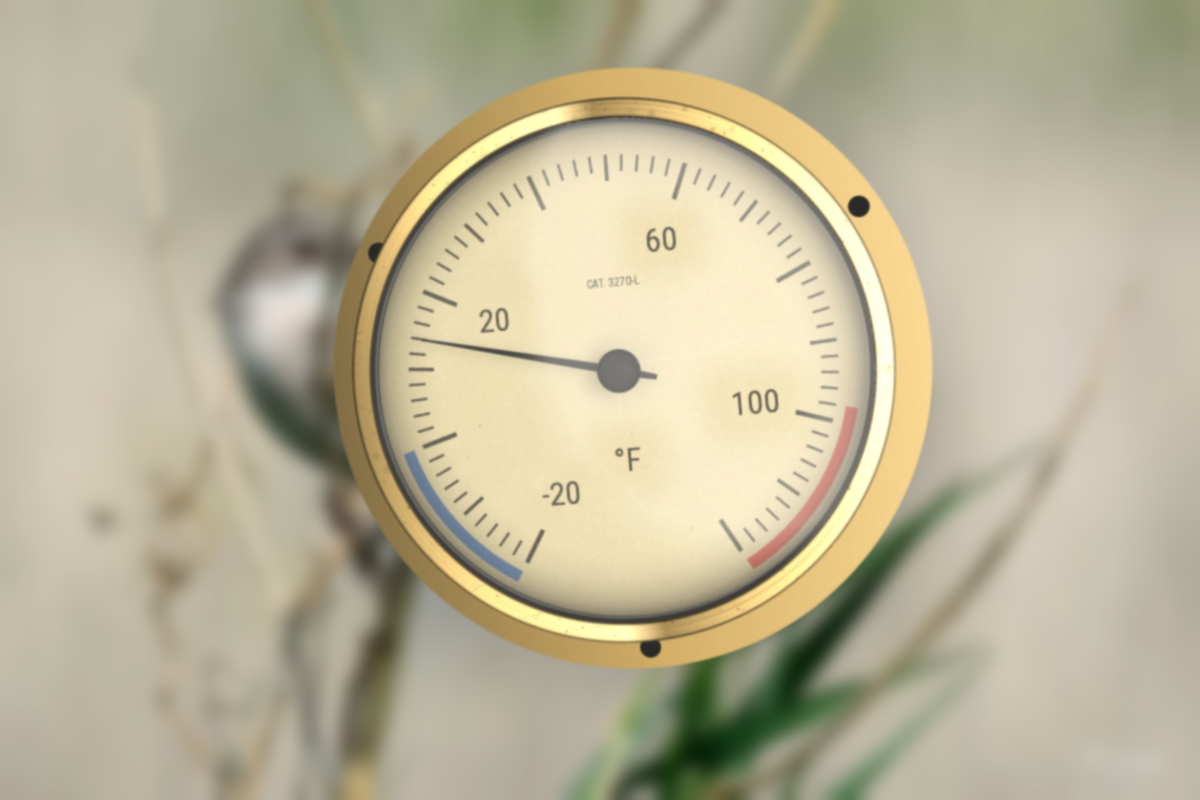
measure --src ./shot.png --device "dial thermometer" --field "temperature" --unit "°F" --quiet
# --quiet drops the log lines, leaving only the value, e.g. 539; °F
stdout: 14; °F
